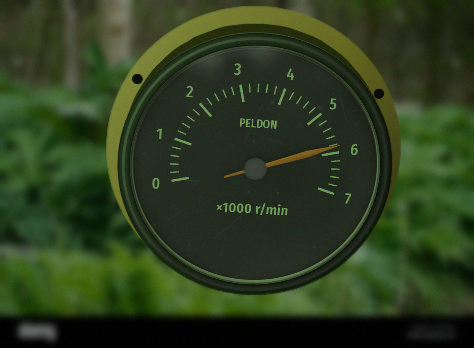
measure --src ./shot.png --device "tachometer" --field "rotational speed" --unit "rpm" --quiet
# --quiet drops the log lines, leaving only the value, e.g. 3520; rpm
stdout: 5800; rpm
